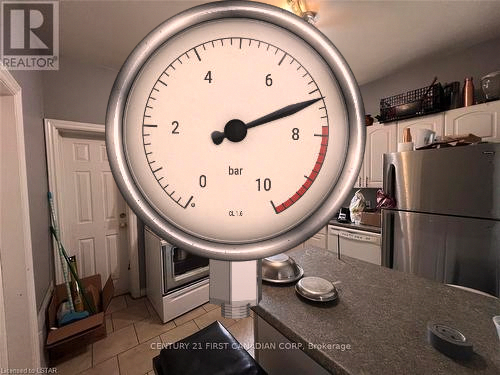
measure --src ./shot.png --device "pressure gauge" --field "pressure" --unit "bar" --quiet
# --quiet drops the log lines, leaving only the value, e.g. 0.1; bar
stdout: 7.2; bar
